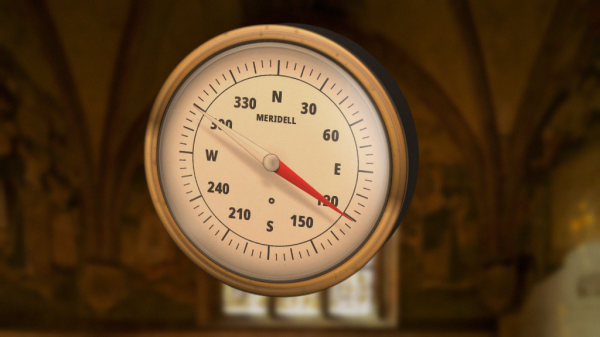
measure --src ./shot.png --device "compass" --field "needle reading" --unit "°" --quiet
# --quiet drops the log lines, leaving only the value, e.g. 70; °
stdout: 120; °
